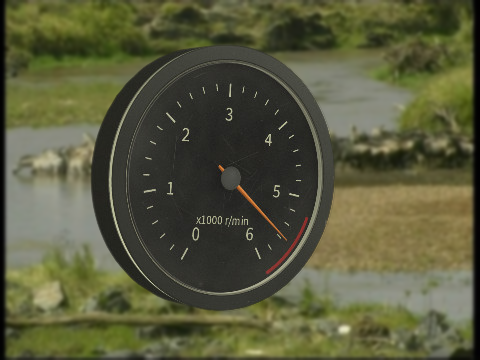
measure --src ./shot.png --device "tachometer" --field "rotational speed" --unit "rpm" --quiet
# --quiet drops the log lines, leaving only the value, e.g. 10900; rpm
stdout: 5600; rpm
